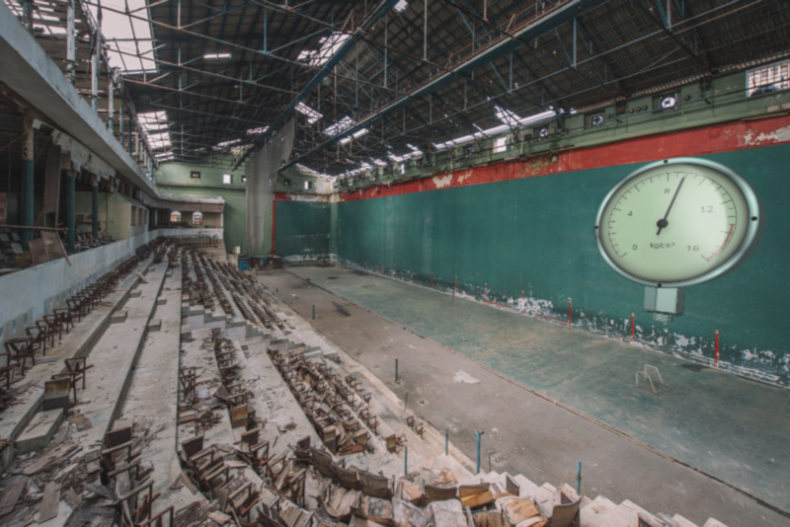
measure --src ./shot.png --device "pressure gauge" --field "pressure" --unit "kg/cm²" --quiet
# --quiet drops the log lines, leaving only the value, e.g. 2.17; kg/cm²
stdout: 9; kg/cm²
